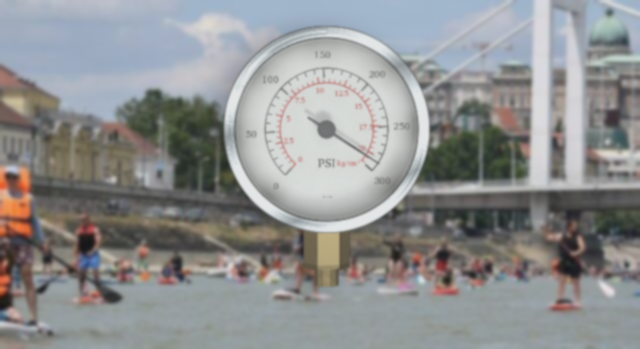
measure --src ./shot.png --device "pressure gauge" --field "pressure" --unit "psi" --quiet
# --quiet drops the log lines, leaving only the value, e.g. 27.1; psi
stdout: 290; psi
